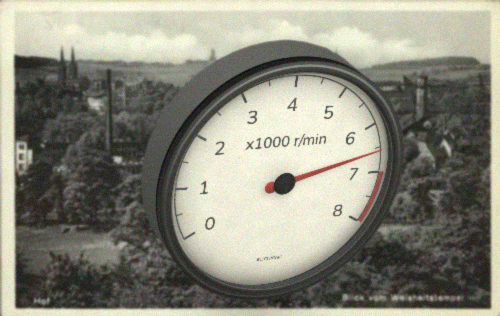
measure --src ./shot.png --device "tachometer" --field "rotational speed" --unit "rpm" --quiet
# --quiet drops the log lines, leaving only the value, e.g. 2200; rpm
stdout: 6500; rpm
